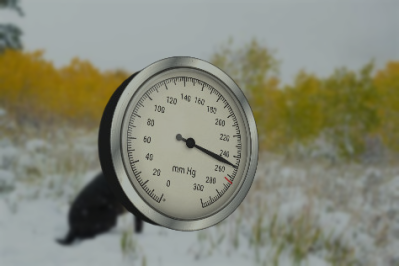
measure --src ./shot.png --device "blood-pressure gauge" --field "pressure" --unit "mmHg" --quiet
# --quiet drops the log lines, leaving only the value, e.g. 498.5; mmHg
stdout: 250; mmHg
